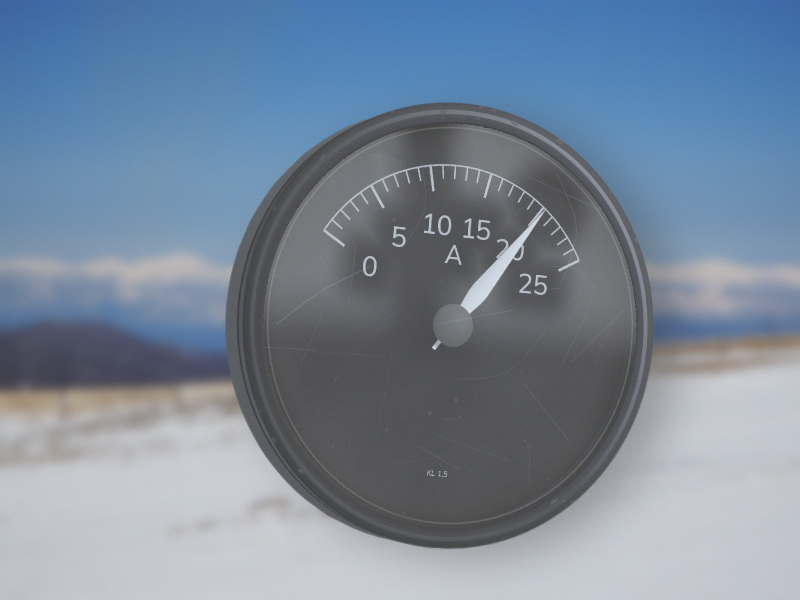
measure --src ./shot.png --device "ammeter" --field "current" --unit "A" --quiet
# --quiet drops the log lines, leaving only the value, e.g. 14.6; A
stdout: 20; A
